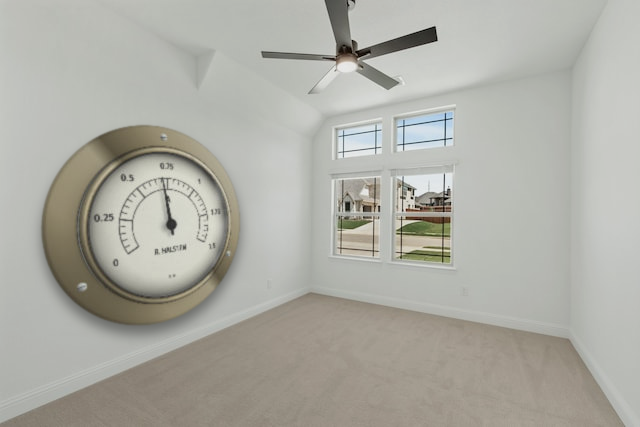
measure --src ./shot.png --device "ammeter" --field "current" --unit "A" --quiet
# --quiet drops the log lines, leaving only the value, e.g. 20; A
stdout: 0.7; A
